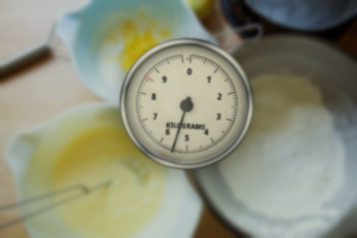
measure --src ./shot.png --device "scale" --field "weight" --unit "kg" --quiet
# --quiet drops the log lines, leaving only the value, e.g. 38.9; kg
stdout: 5.5; kg
